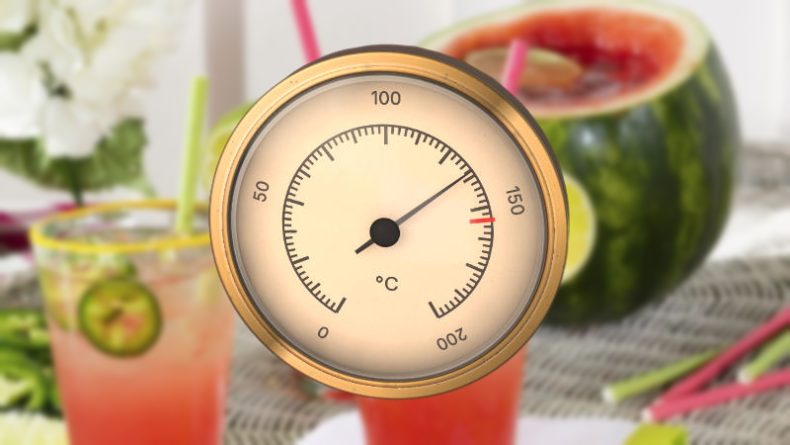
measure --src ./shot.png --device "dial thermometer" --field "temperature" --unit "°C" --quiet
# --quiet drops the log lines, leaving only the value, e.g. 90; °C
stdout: 135; °C
